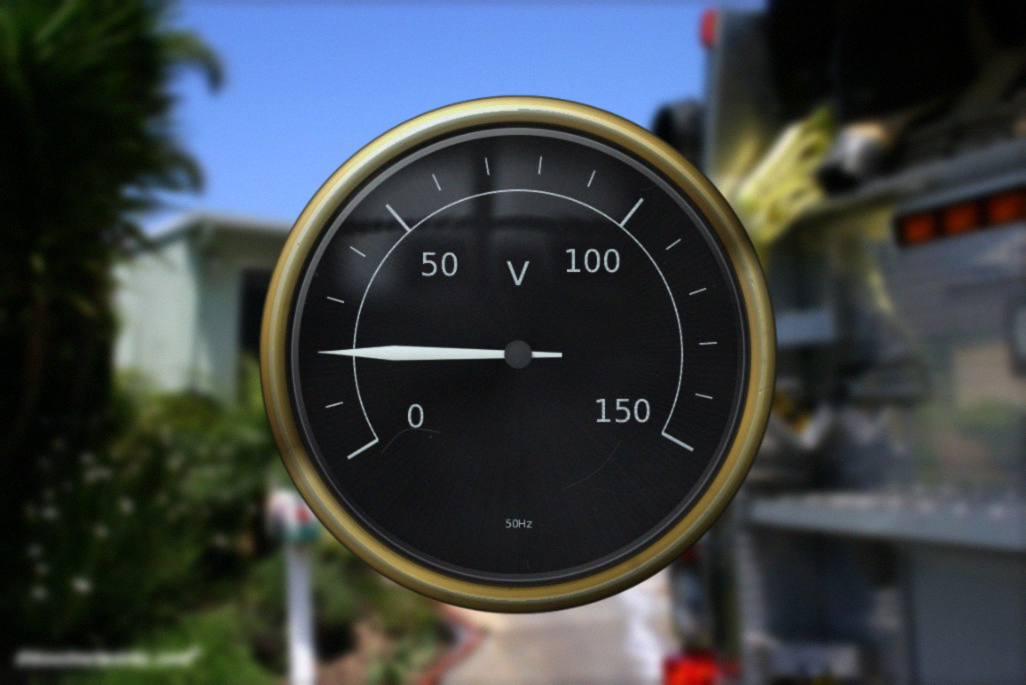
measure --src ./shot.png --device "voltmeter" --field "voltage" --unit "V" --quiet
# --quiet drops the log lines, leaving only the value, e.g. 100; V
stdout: 20; V
